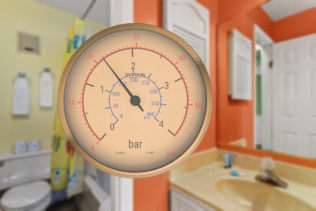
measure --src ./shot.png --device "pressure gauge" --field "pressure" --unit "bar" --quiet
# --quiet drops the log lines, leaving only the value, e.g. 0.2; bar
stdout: 1.5; bar
